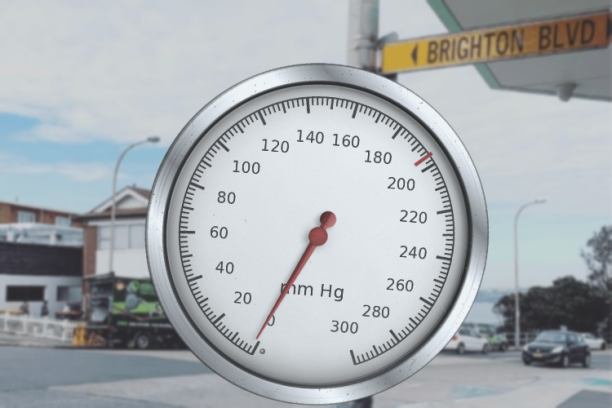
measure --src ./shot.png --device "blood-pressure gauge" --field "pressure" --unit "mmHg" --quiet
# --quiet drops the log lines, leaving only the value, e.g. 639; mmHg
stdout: 2; mmHg
